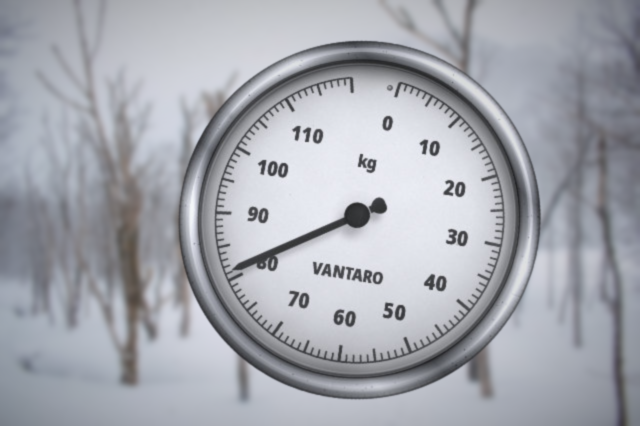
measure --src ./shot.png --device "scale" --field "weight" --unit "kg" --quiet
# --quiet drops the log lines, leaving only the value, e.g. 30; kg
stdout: 81; kg
